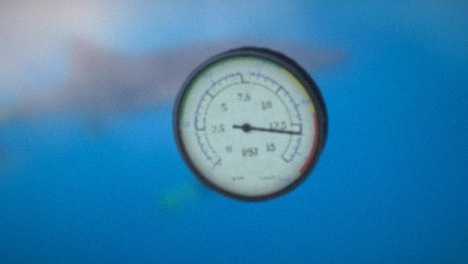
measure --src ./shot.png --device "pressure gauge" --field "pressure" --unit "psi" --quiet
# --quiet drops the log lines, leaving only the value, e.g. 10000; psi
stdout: 13; psi
